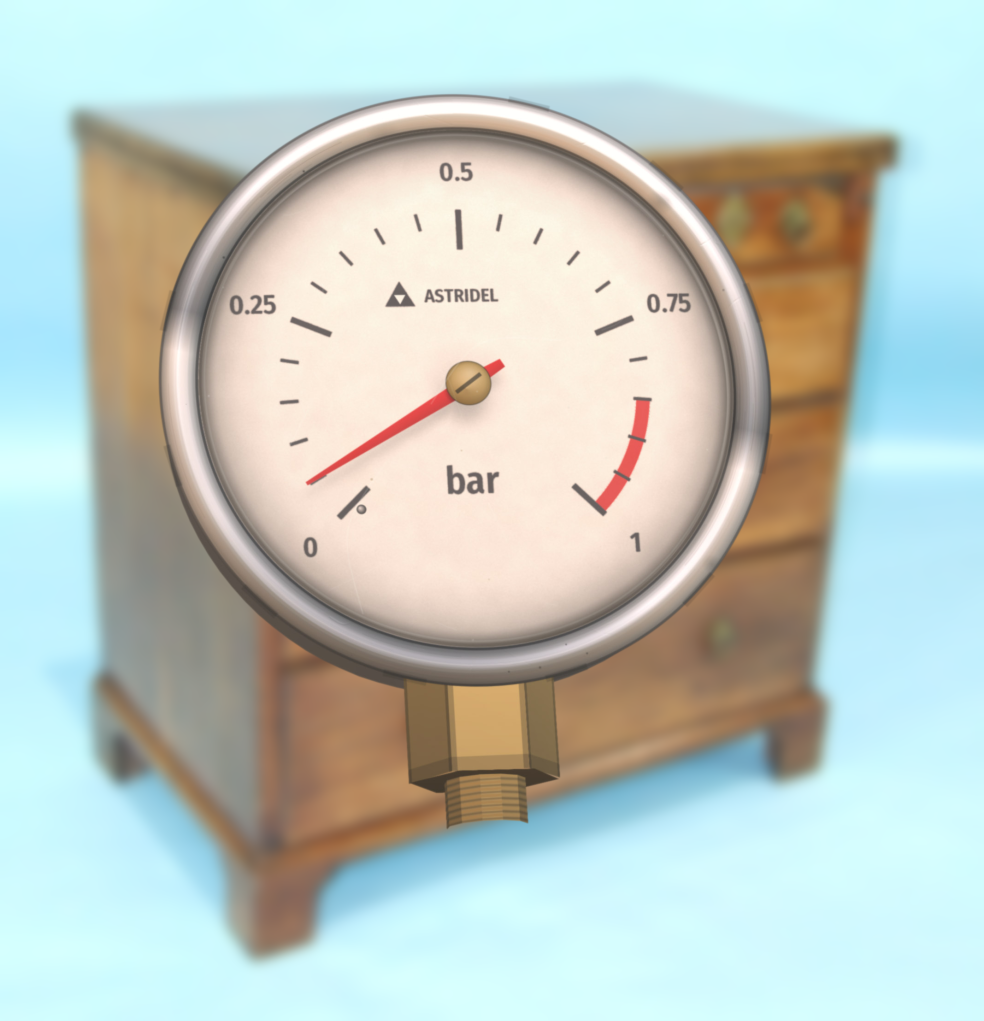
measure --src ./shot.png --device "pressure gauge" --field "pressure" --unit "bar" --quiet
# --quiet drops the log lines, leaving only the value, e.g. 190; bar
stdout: 0.05; bar
